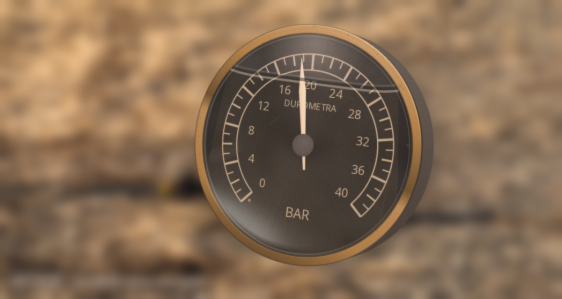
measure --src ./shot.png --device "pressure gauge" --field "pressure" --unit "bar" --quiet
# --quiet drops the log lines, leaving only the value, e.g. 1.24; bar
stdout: 19; bar
